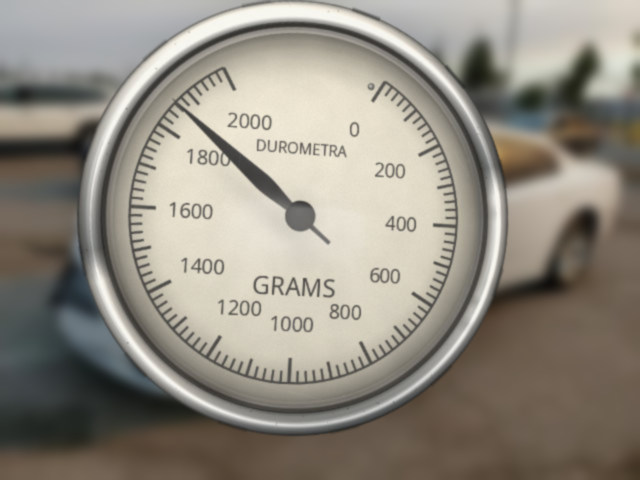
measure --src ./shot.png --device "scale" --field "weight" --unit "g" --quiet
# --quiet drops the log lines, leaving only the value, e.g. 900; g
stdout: 1860; g
